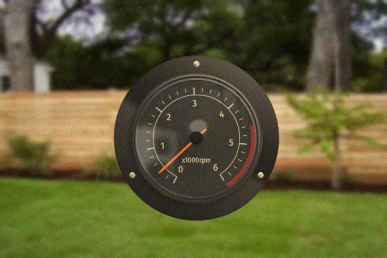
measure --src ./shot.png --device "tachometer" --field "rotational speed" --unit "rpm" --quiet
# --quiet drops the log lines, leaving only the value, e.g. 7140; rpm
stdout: 400; rpm
